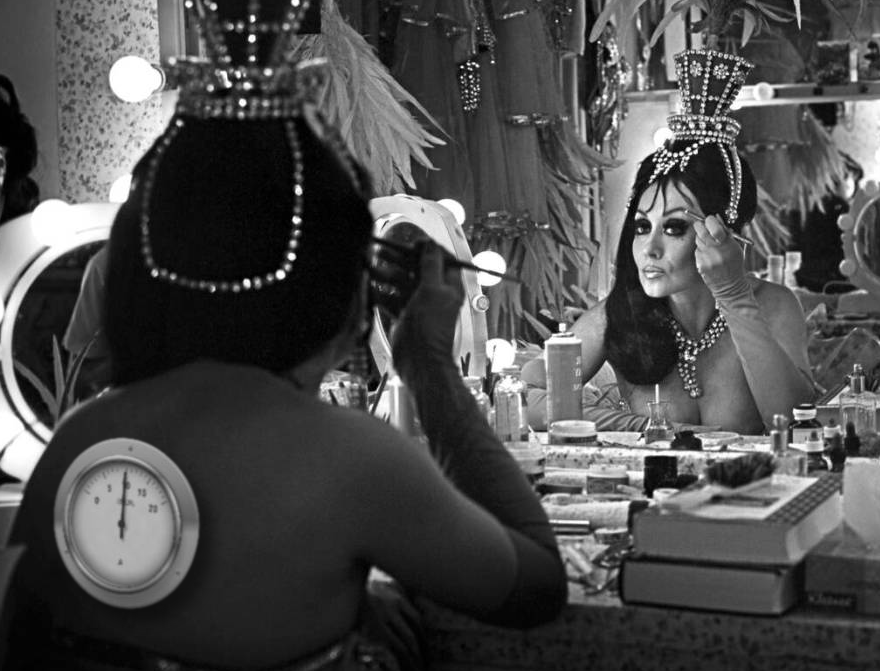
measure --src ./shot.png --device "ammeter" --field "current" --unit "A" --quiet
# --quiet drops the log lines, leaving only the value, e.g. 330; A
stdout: 10; A
